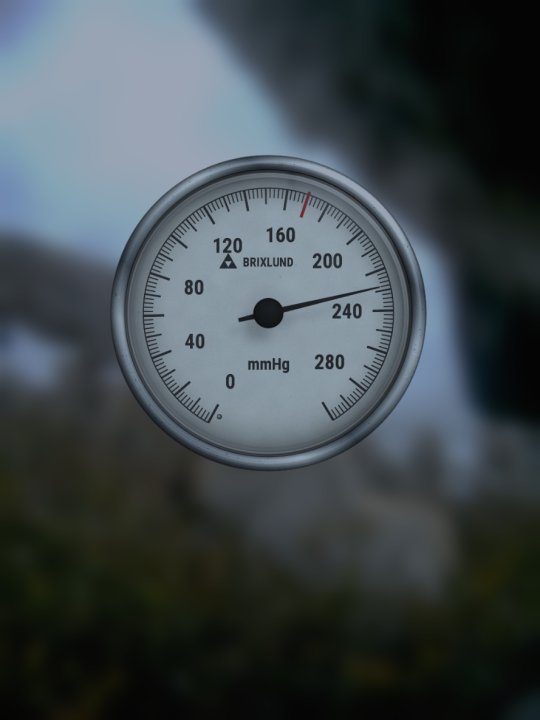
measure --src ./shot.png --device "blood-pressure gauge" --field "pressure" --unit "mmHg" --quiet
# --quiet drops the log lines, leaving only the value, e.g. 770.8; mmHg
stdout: 228; mmHg
